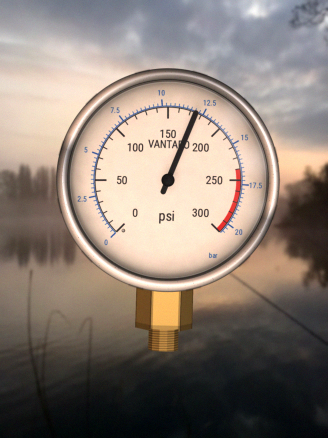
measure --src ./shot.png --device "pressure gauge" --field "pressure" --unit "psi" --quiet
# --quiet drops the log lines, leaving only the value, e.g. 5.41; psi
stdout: 175; psi
